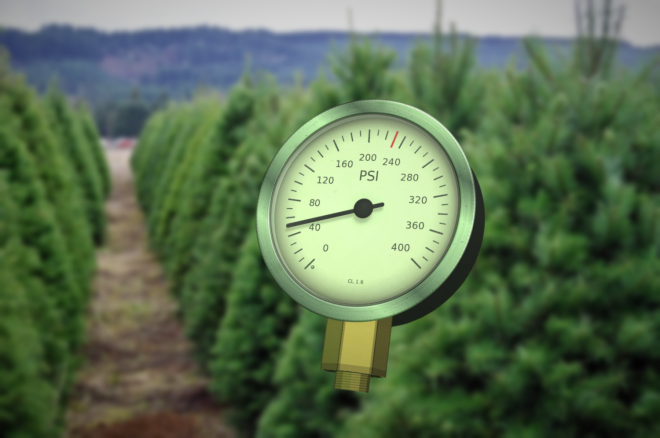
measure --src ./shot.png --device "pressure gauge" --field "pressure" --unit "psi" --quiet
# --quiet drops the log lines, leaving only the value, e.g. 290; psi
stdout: 50; psi
